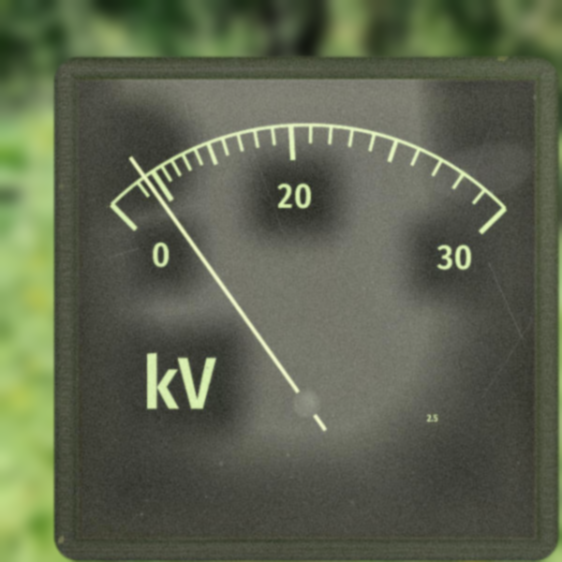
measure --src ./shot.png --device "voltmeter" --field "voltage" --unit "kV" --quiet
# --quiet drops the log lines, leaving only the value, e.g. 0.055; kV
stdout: 9; kV
